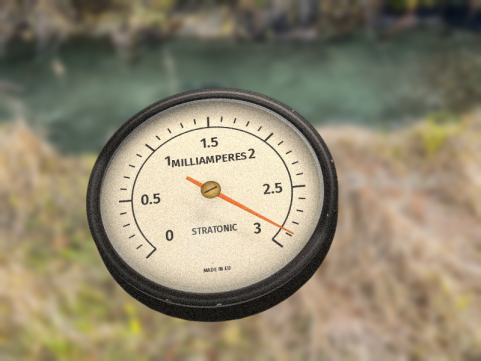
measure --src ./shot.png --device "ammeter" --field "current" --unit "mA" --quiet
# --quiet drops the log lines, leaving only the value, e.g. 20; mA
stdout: 2.9; mA
